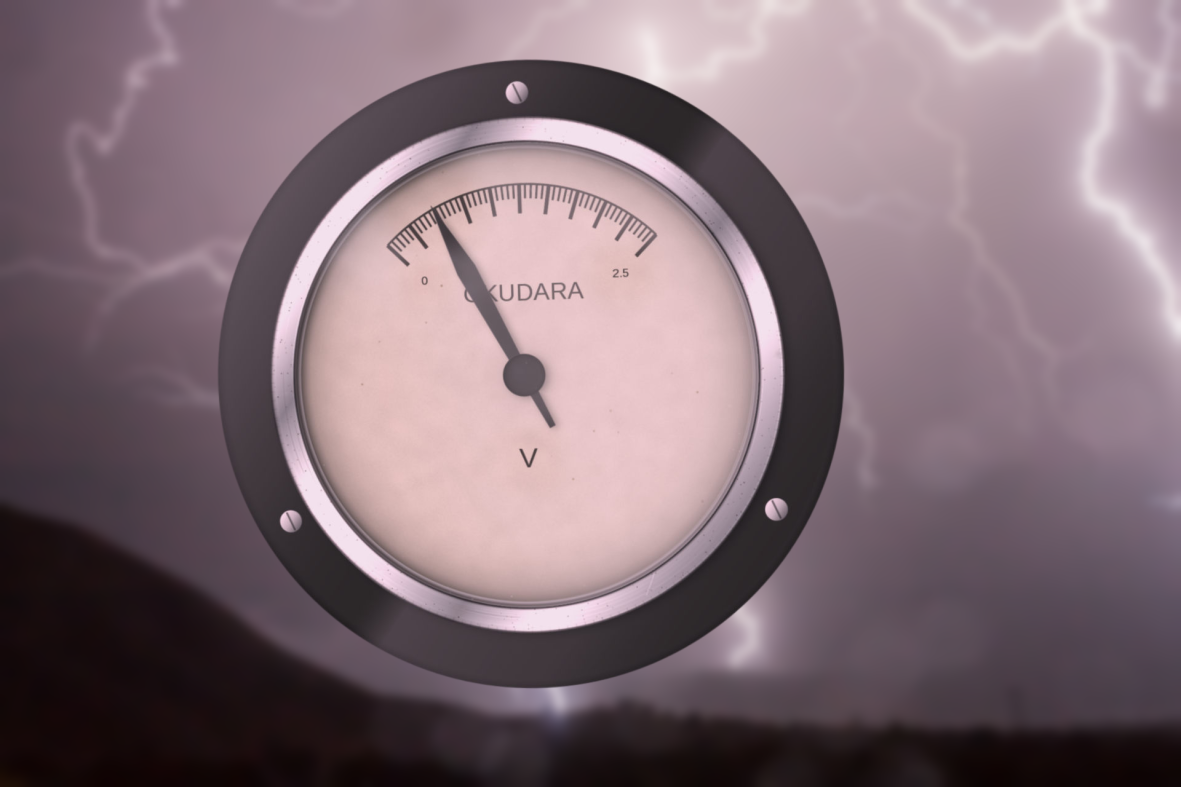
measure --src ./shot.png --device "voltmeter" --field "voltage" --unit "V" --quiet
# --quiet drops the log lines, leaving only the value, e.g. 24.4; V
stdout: 0.5; V
